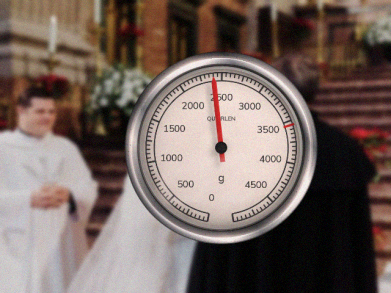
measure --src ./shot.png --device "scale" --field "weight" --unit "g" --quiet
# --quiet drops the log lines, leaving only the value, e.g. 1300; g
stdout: 2400; g
